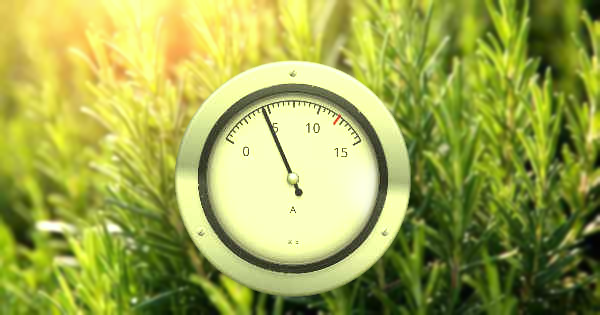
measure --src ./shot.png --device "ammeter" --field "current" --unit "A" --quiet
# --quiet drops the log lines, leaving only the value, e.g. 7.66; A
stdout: 4.5; A
